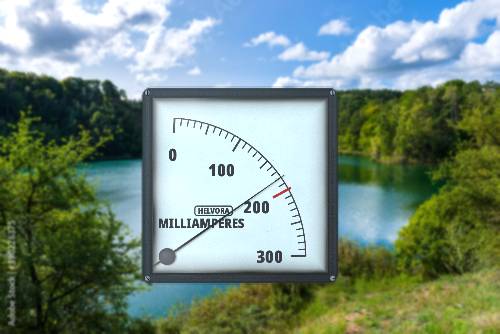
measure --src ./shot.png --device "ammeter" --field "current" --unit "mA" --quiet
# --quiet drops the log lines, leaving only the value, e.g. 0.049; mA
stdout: 180; mA
